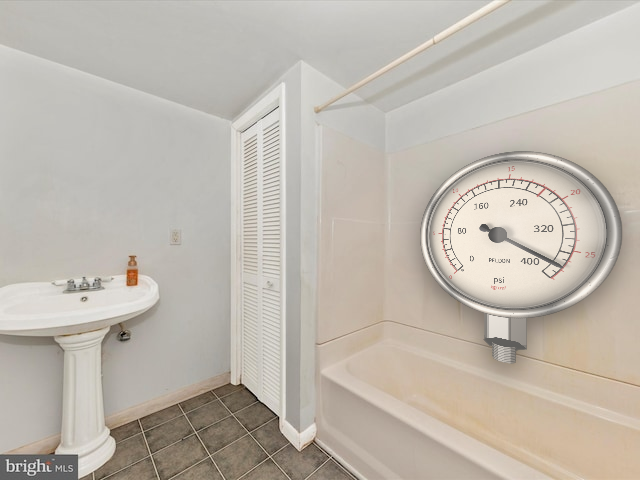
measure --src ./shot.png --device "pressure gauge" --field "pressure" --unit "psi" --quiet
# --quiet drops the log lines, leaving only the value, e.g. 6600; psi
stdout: 380; psi
